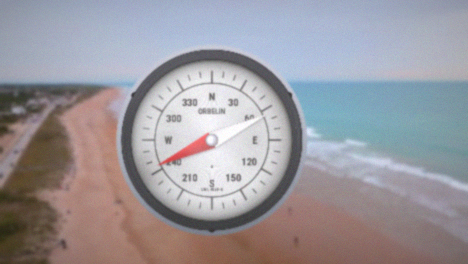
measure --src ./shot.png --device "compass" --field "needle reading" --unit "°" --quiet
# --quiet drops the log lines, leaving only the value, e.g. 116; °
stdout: 245; °
